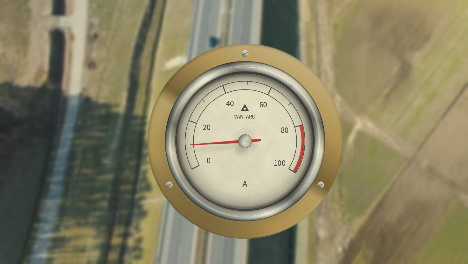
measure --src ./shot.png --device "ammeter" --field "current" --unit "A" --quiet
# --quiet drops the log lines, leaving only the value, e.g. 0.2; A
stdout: 10; A
